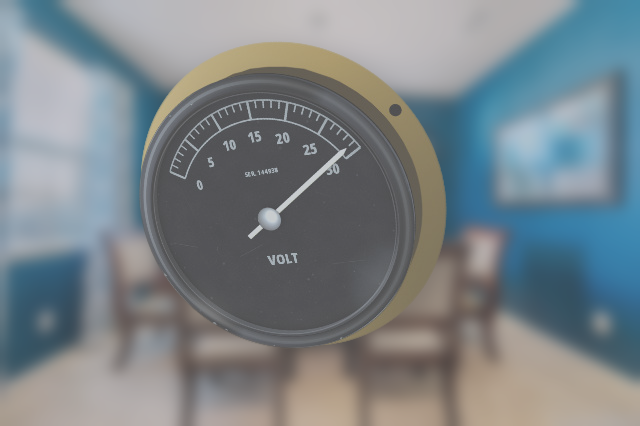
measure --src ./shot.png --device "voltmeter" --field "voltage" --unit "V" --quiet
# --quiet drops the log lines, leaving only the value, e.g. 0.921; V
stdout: 29; V
